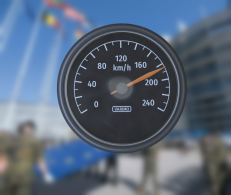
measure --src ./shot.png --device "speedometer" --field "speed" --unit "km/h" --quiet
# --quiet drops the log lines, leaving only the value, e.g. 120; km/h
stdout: 185; km/h
